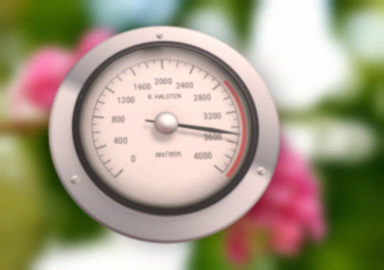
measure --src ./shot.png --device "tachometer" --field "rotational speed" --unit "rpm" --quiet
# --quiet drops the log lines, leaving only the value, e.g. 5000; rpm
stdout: 3500; rpm
